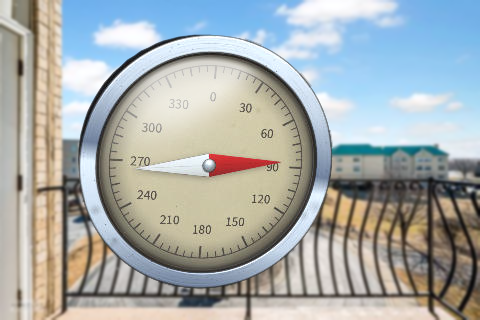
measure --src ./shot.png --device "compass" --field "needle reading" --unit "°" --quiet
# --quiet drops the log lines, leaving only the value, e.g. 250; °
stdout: 85; °
